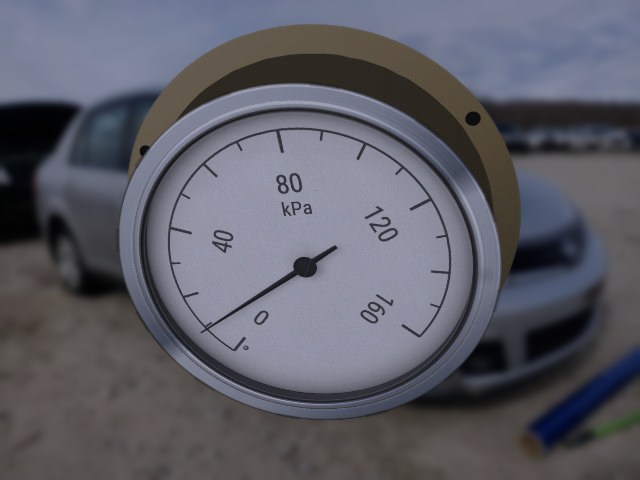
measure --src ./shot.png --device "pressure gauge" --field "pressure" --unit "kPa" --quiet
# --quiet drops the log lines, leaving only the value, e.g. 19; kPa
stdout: 10; kPa
